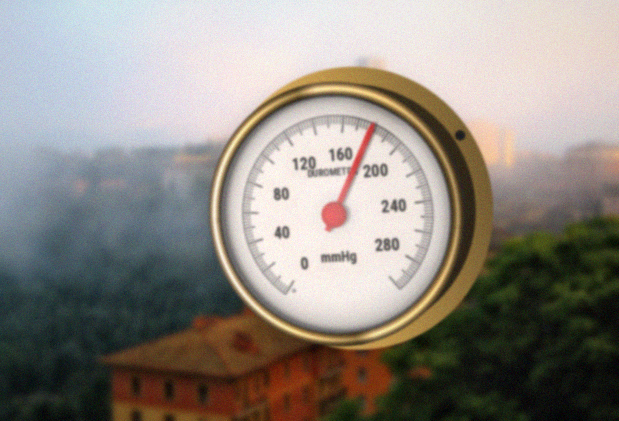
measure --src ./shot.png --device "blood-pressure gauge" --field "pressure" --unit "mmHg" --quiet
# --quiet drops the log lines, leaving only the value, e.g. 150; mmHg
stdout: 180; mmHg
